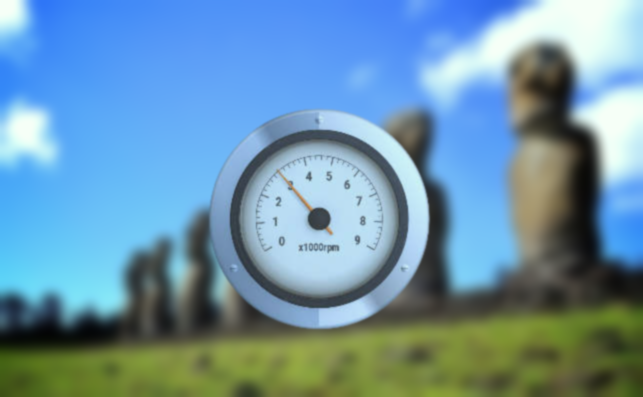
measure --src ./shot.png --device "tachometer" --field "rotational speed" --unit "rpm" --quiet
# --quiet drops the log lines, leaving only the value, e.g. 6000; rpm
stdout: 3000; rpm
